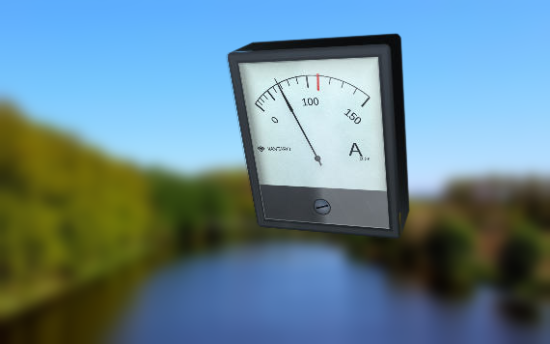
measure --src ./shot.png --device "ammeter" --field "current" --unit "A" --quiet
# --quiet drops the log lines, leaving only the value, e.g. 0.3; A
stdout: 70; A
